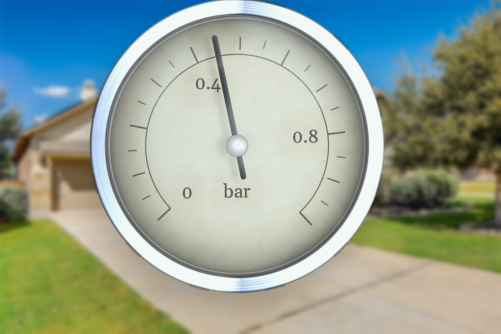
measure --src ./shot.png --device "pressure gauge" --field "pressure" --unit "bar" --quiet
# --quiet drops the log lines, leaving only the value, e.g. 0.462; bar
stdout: 0.45; bar
